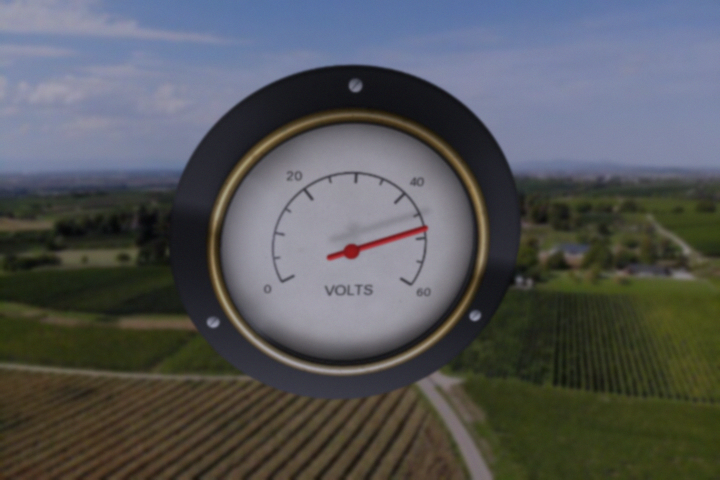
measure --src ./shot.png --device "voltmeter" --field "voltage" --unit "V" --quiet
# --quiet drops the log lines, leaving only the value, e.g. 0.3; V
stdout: 47.5; V
